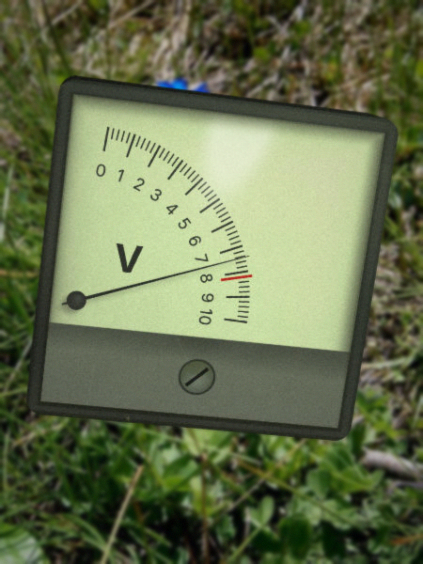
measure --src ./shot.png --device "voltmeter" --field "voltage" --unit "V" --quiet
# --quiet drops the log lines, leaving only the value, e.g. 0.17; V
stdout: 7.4; V
